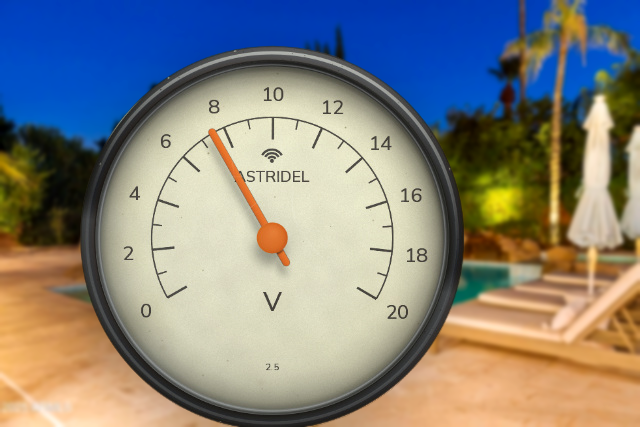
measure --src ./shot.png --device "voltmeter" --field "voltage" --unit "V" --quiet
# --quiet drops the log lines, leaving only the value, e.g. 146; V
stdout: 7.5; V
